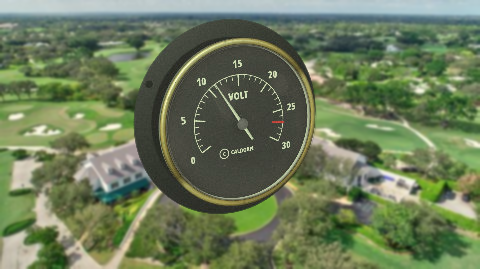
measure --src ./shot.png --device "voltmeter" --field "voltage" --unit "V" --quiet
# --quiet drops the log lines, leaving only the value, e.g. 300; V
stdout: 11; V
